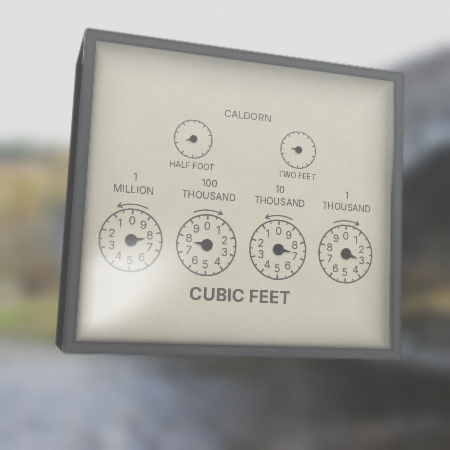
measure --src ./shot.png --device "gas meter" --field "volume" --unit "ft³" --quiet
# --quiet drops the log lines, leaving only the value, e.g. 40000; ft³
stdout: 777300; ft³
